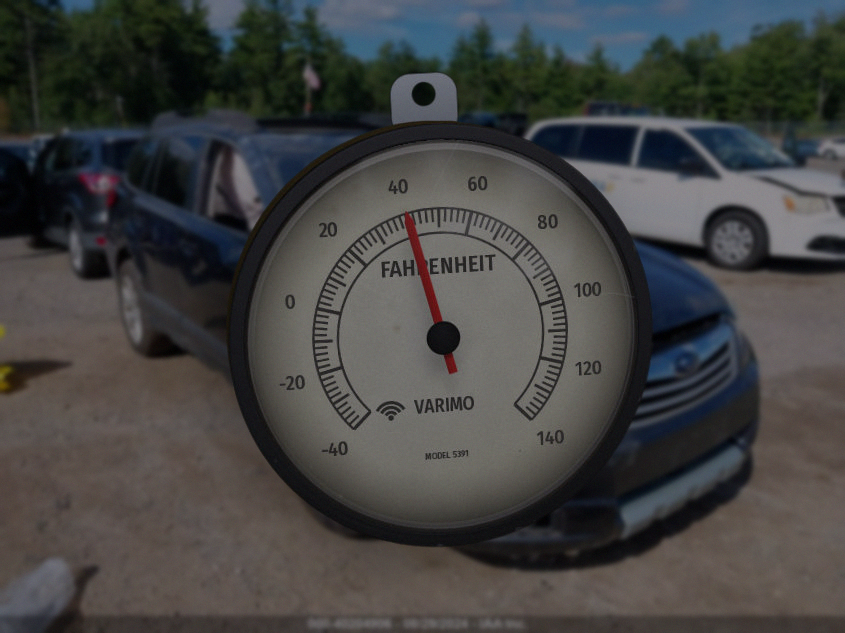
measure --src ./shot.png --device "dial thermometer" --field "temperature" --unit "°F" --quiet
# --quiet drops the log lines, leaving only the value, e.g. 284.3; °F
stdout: 40; °F
